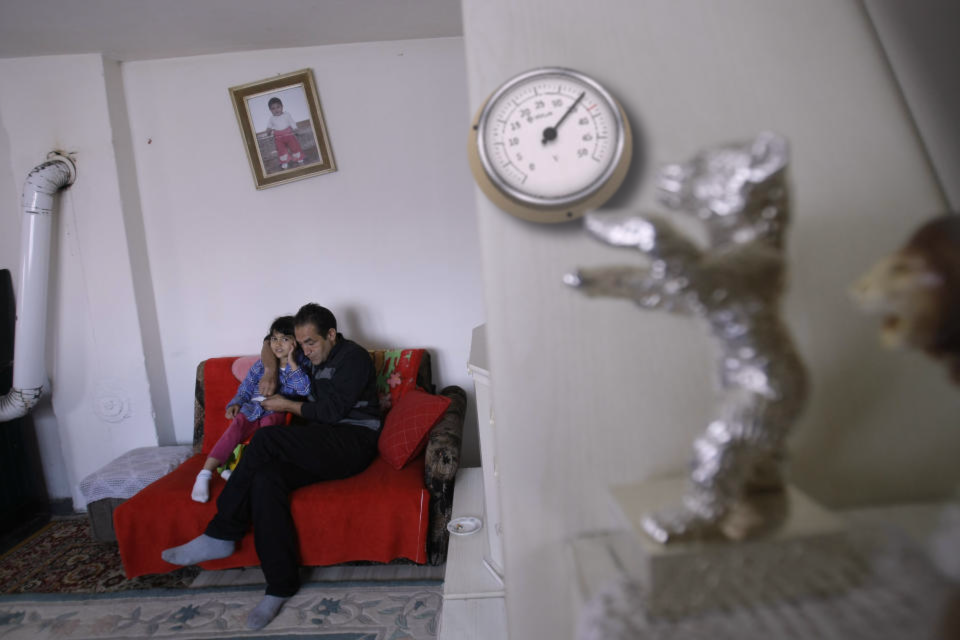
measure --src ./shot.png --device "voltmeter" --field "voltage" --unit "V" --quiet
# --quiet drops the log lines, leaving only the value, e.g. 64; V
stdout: 35; V
